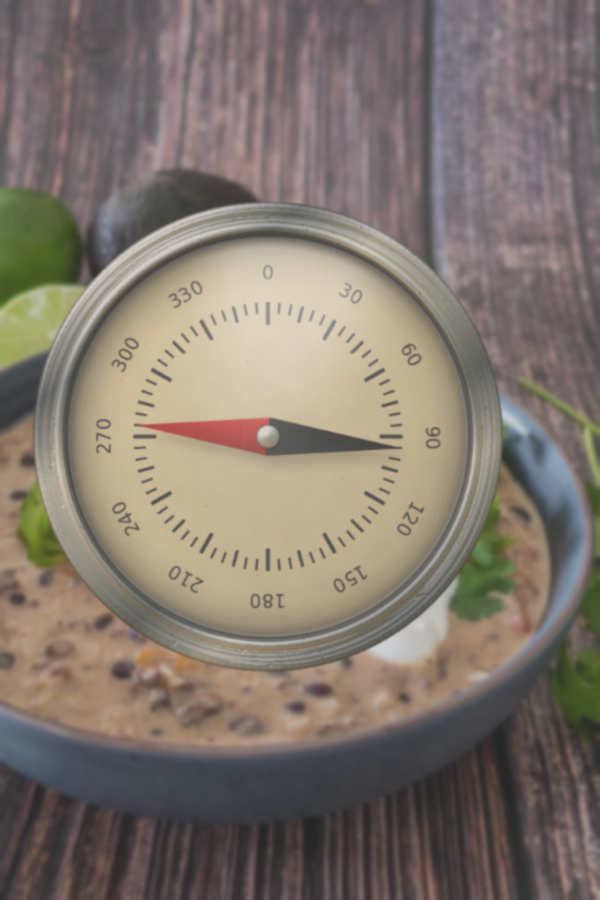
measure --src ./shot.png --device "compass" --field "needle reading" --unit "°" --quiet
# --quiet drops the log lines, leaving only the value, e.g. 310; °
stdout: 275; °
